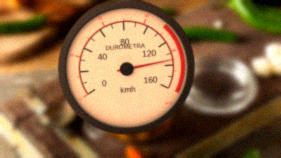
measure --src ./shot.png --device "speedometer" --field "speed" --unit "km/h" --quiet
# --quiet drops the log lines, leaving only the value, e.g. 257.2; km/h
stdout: 135; km/h
